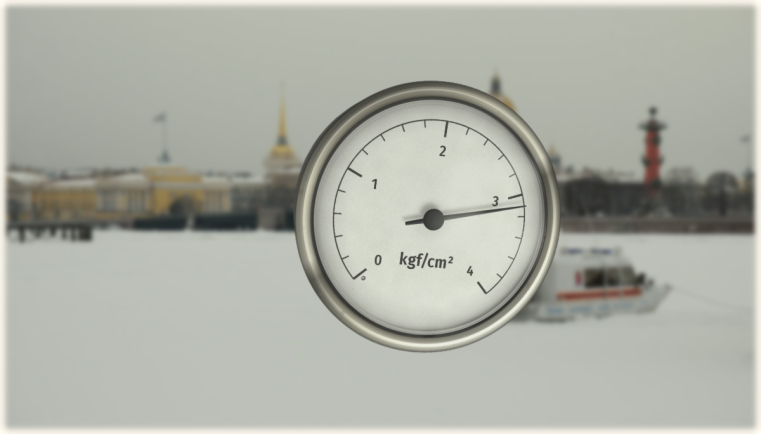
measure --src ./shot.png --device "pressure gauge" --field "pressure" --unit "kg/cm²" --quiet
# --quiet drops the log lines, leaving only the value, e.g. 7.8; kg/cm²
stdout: 3.1; kg/cm²
